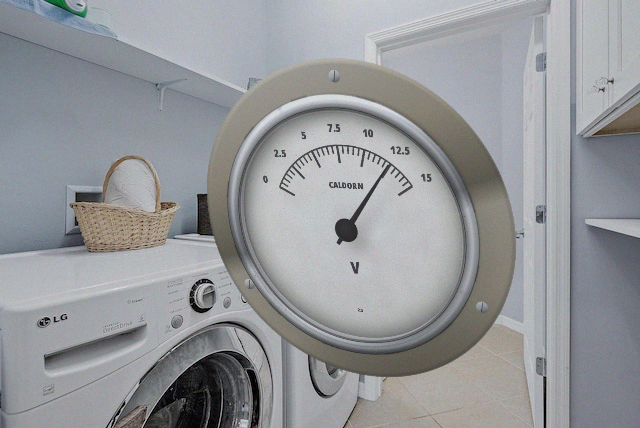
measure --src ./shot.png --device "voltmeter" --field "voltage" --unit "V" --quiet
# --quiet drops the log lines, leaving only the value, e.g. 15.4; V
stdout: 12.5; V
